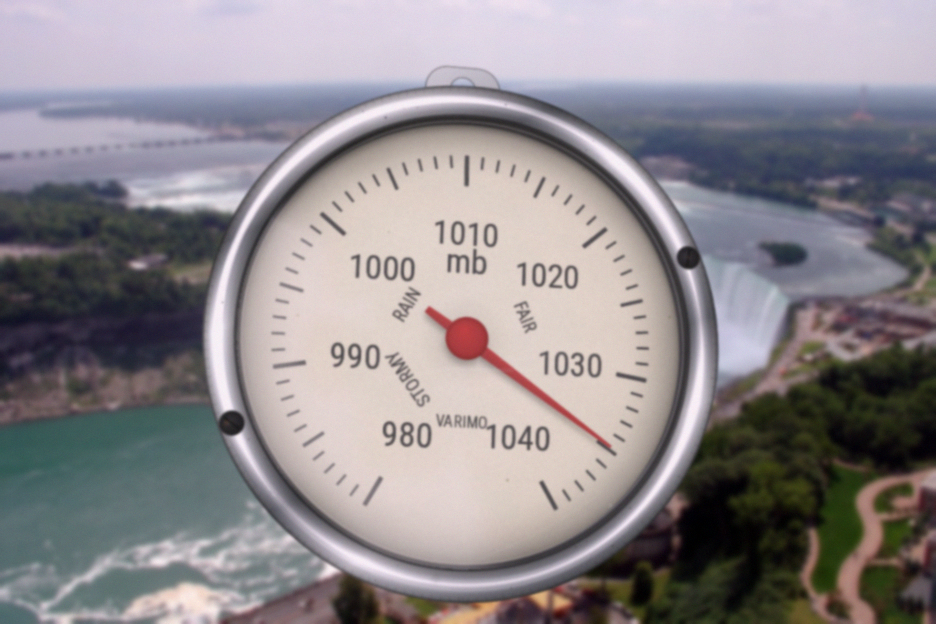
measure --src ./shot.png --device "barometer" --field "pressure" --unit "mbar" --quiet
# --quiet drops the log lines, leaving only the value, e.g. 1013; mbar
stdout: 1035; mbar
